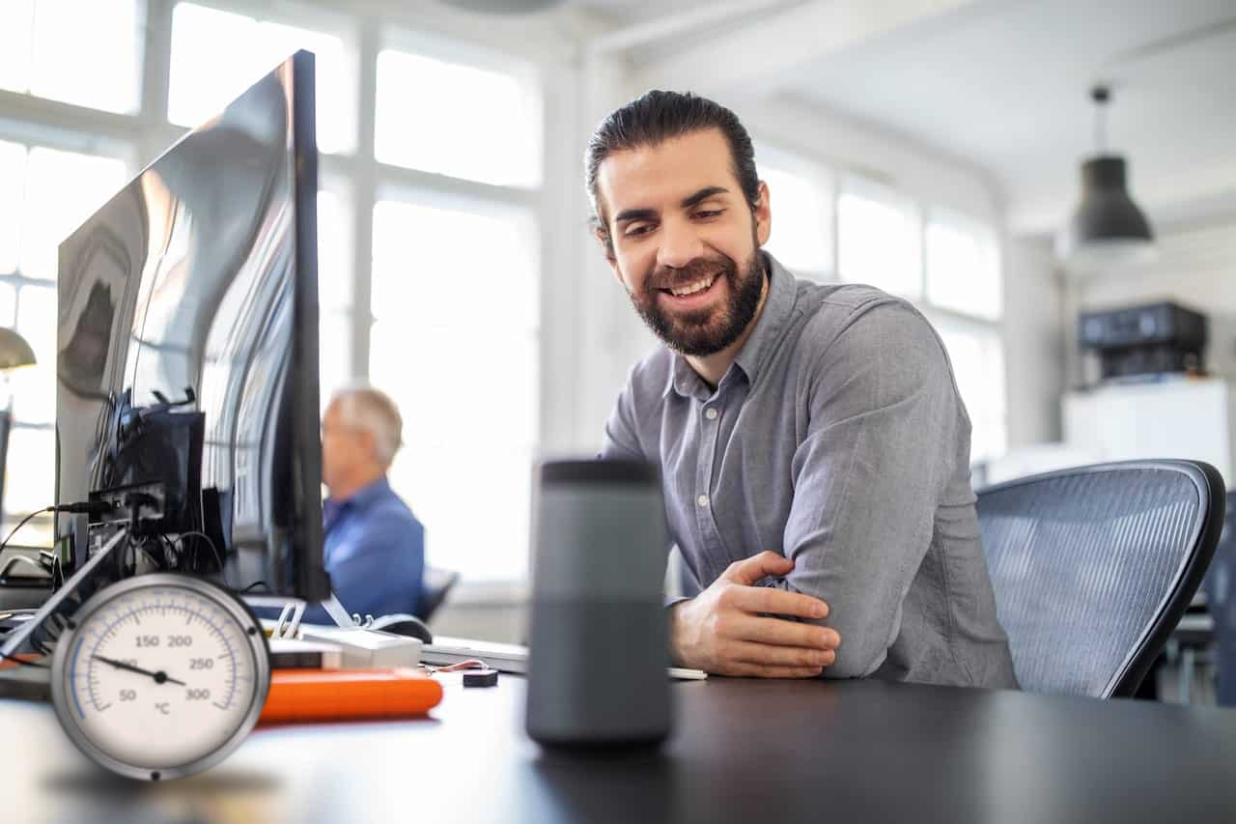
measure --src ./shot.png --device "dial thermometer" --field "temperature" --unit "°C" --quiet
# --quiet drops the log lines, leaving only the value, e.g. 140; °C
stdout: 100; °C
